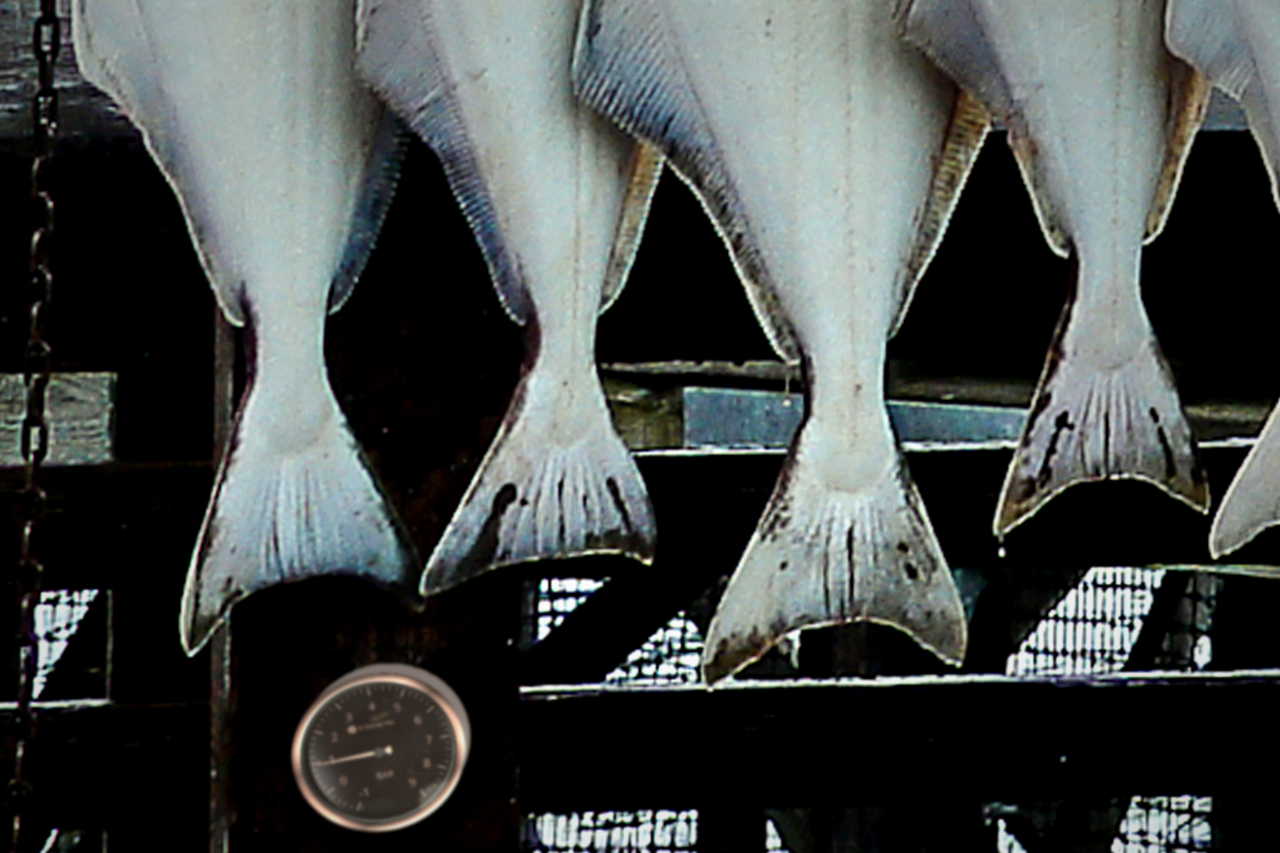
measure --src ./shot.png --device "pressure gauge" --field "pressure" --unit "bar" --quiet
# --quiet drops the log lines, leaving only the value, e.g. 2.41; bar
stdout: 1; bar
